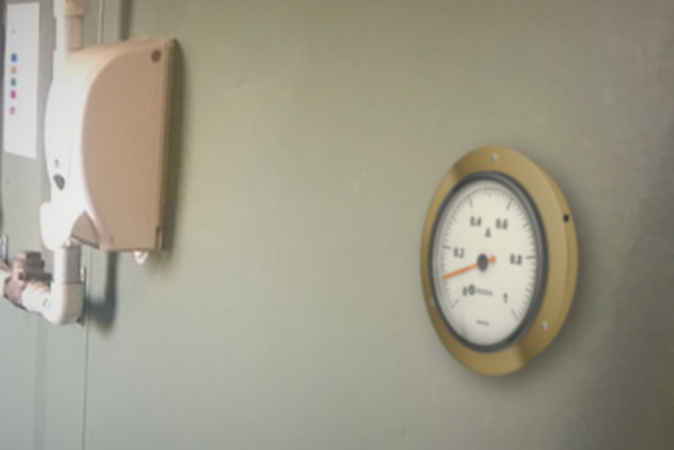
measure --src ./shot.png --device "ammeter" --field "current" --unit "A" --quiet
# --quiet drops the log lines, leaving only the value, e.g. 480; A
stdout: 0.1; A
